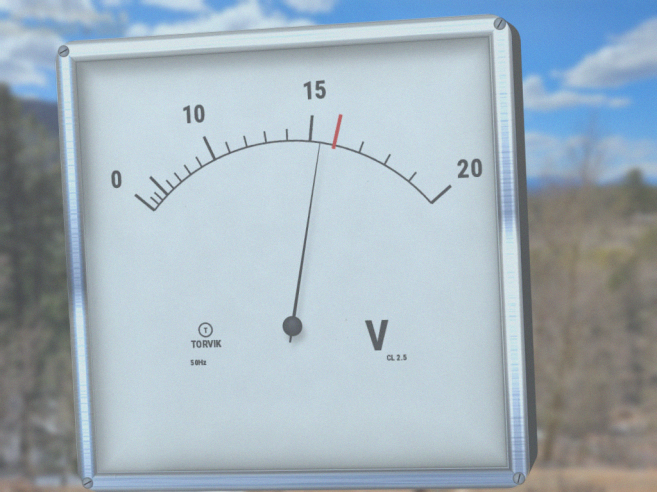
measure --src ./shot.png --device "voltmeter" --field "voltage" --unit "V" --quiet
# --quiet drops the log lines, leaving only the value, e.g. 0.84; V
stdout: 15.5; V
